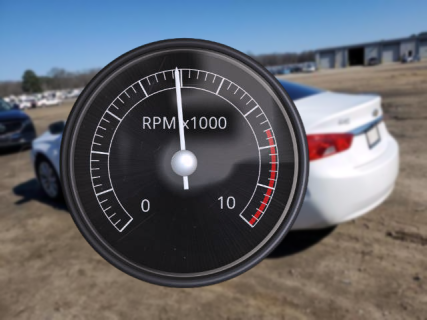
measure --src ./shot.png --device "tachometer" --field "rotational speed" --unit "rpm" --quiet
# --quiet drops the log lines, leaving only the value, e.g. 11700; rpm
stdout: 4900; rpm
